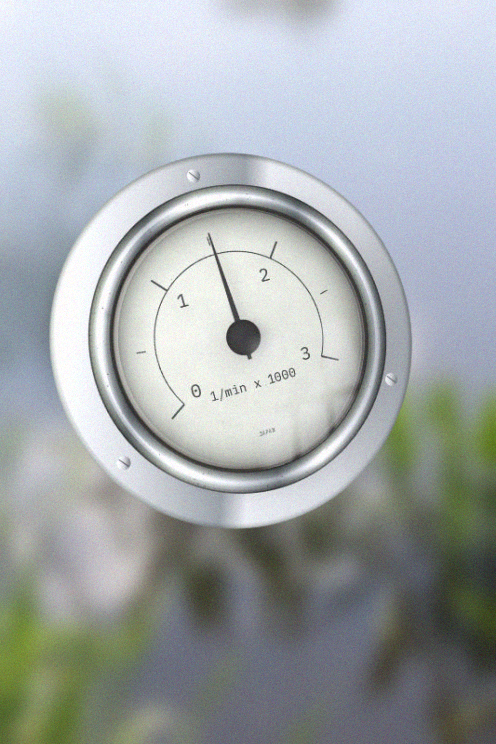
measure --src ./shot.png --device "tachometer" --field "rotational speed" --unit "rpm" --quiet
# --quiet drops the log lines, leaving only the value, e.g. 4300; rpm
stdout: 1500; rpm
